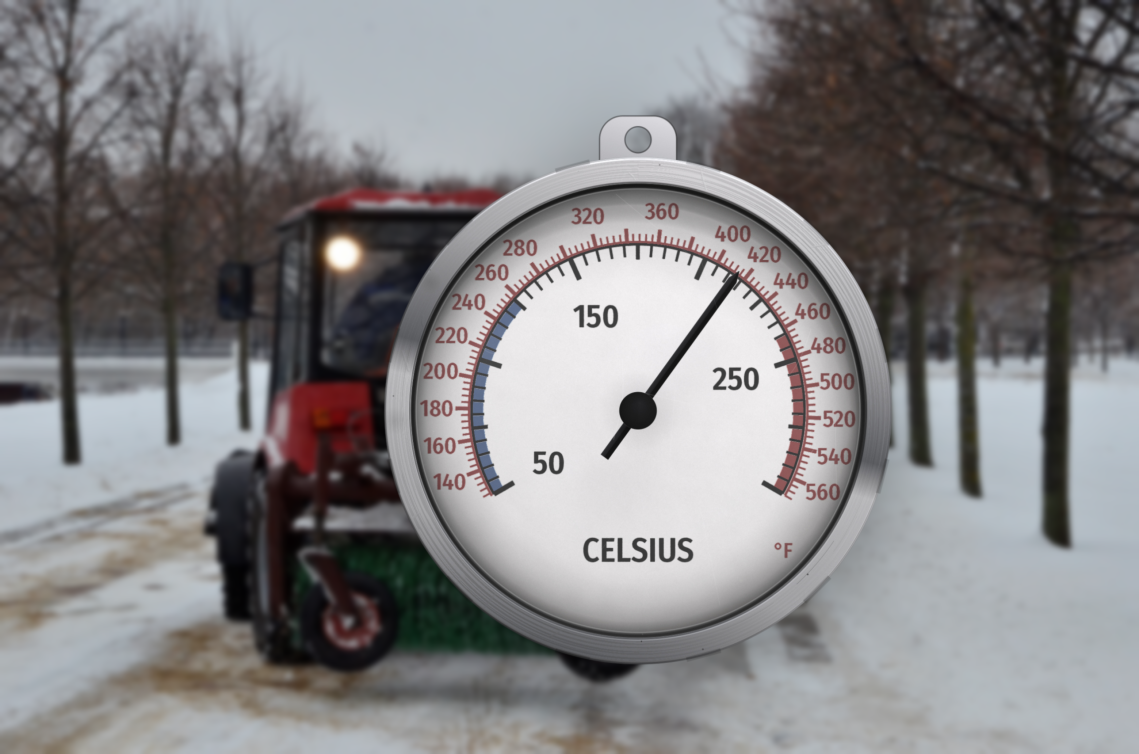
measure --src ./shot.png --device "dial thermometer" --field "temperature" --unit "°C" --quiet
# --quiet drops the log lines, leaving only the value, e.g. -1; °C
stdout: 212.5; °C
